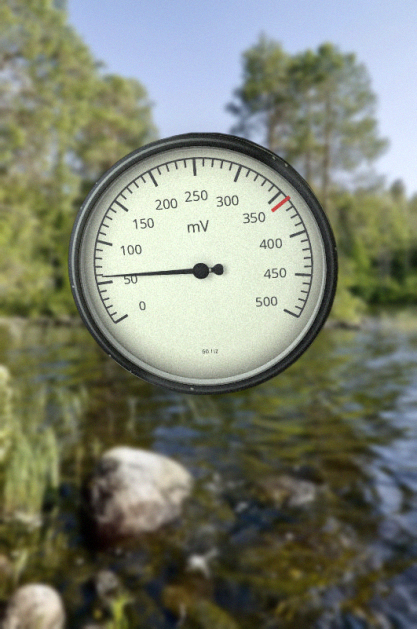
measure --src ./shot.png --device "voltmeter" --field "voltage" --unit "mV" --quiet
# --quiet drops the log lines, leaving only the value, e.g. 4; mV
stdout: 60; mV
